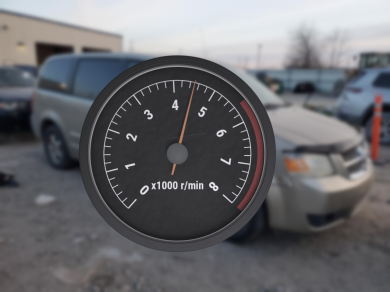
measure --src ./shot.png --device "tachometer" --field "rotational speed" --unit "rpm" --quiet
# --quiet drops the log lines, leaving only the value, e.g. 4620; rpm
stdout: 4500; rpm
